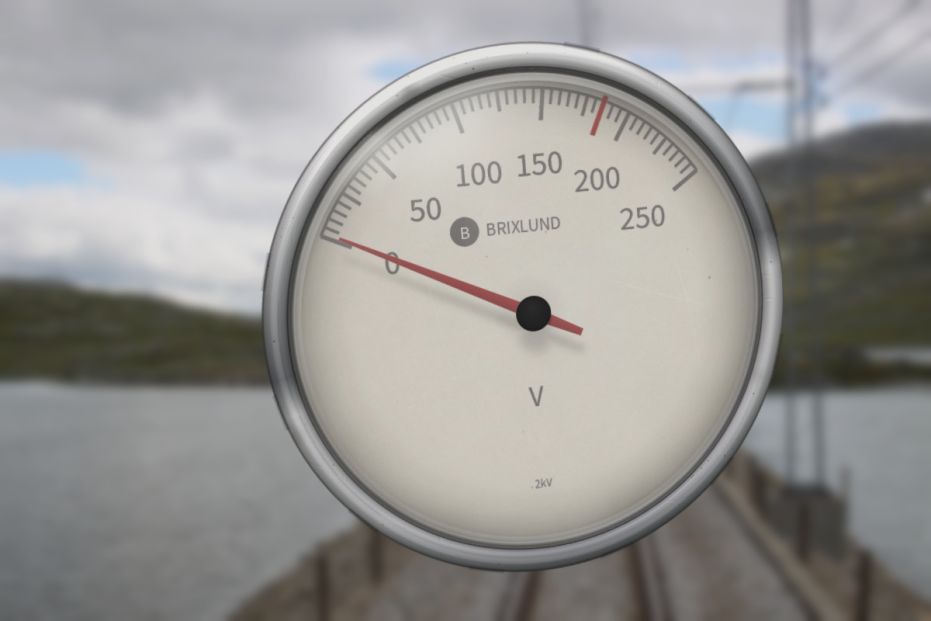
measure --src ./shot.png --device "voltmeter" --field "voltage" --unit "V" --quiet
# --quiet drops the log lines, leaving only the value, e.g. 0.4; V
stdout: 2.5; V
